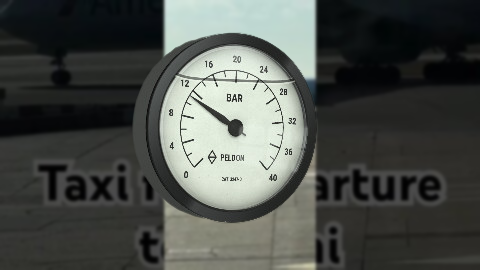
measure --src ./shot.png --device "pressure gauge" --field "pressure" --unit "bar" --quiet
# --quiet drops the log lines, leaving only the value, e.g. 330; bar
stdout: 11; bar
